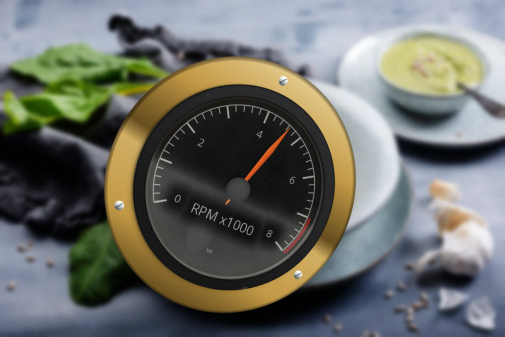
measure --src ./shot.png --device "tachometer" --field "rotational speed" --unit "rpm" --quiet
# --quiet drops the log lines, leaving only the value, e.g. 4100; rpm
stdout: 4600; rpm
